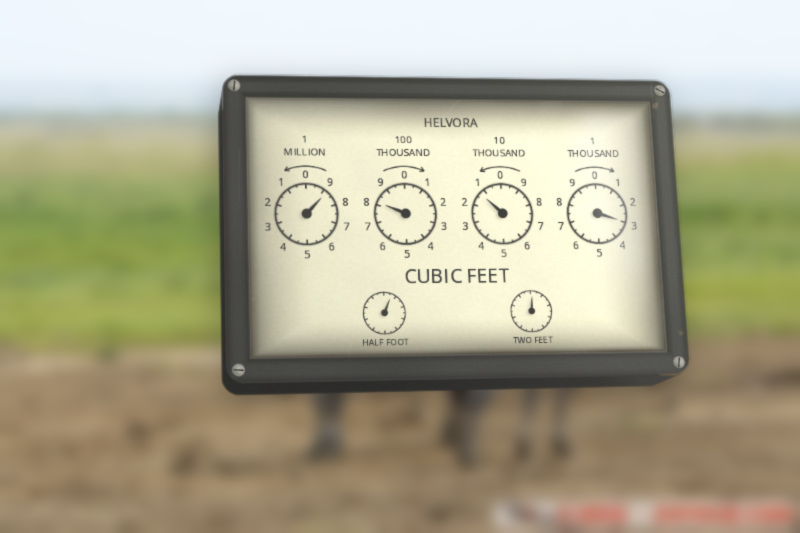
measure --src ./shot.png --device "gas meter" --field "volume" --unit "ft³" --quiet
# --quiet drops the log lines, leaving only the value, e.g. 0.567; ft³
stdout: 881300; ft³
